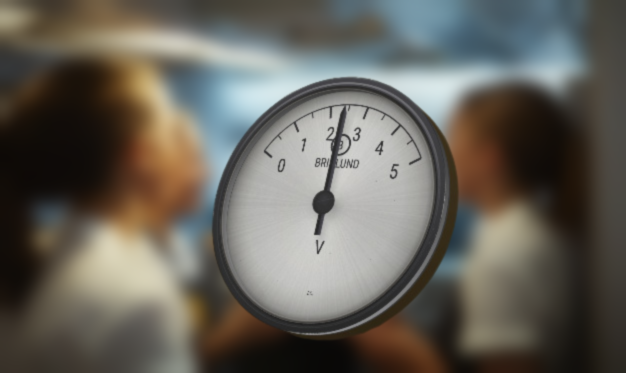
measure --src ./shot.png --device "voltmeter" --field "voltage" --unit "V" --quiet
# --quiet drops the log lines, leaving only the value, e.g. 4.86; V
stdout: 2.5; V
